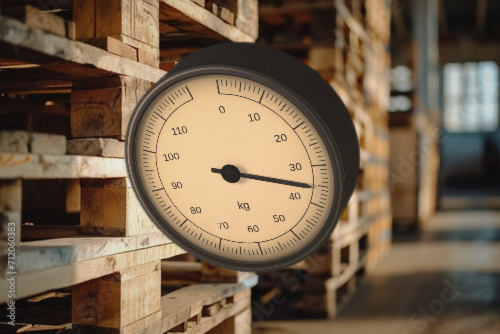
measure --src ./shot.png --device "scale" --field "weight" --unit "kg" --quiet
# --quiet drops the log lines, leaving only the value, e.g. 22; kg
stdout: 35; kg
